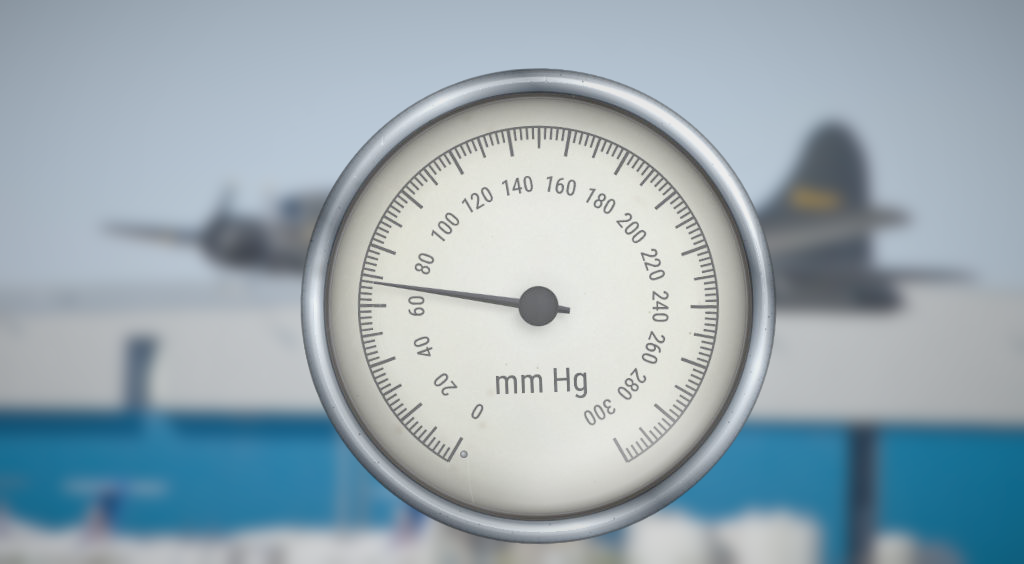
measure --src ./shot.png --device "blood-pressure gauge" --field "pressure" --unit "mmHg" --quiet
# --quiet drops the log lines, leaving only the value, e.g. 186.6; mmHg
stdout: 68; mmHg
